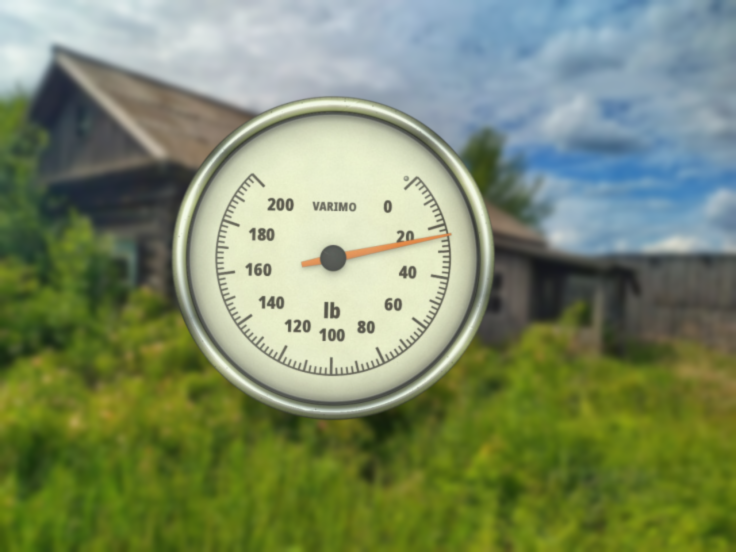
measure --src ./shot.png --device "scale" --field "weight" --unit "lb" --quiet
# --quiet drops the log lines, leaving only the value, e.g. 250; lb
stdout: 24; lb
